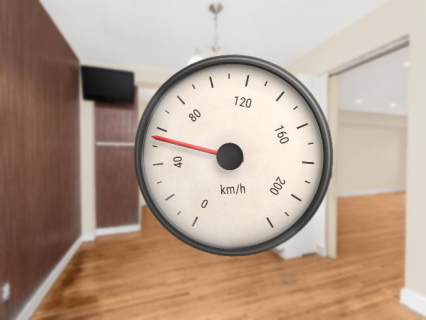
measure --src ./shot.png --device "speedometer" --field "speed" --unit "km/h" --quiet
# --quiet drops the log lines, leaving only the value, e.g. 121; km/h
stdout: 55; km/h
